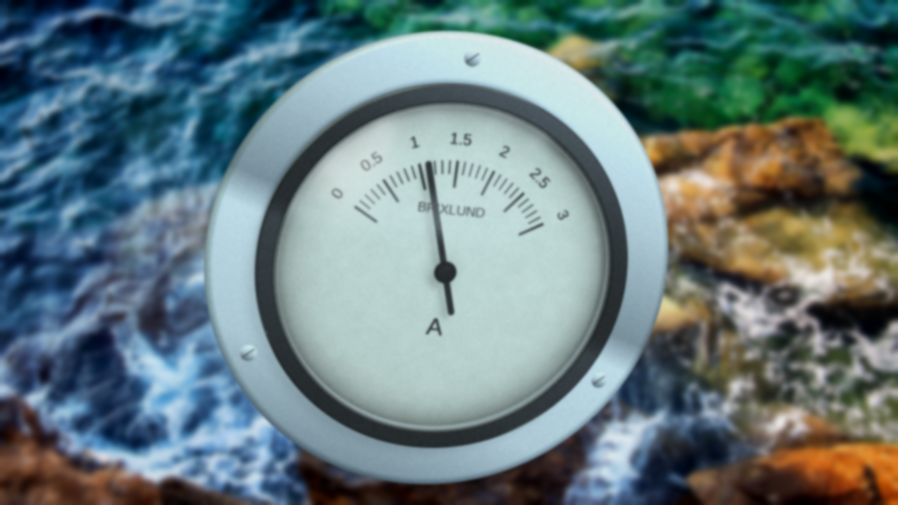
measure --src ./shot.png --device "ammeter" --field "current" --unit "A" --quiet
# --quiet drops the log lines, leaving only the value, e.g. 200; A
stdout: 1.1; A
